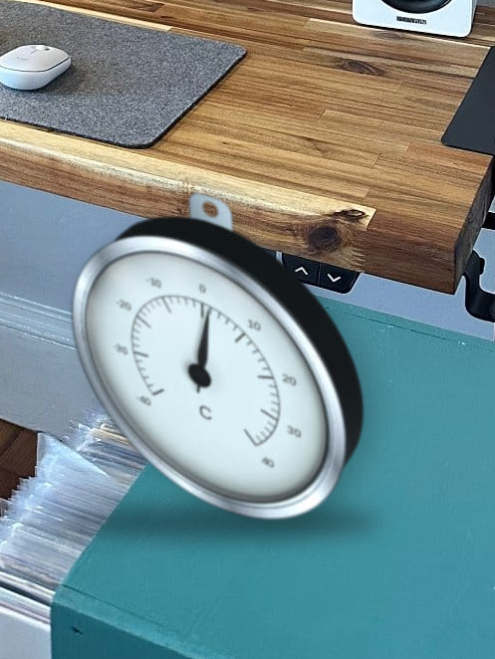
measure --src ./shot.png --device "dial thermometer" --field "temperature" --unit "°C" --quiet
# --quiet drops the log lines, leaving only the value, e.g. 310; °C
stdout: 2; °C
